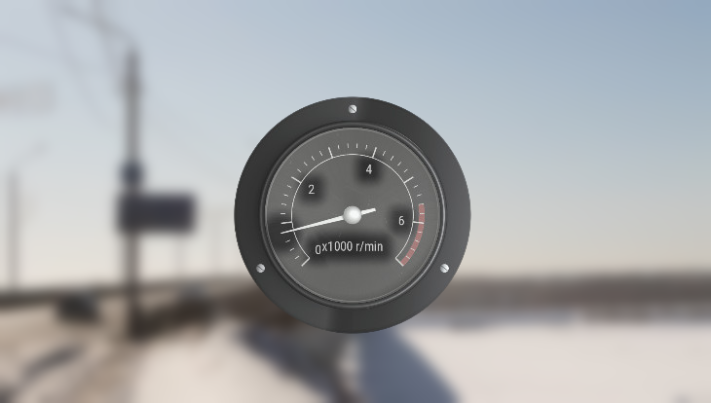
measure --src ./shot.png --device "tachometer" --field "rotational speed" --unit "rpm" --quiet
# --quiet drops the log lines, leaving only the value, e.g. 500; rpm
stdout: 800; rpm
